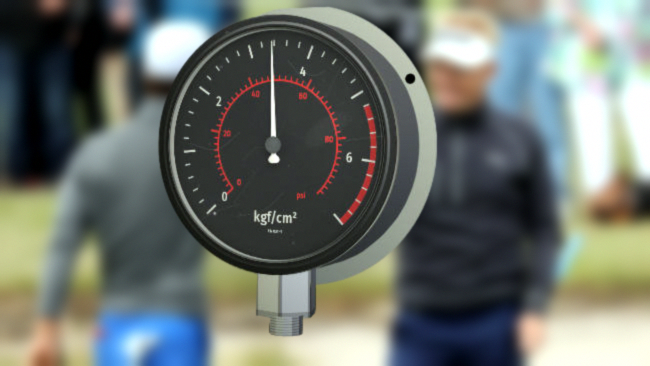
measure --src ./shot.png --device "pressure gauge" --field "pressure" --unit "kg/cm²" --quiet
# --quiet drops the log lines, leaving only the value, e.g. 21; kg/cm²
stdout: 3.4; kg/cm²
